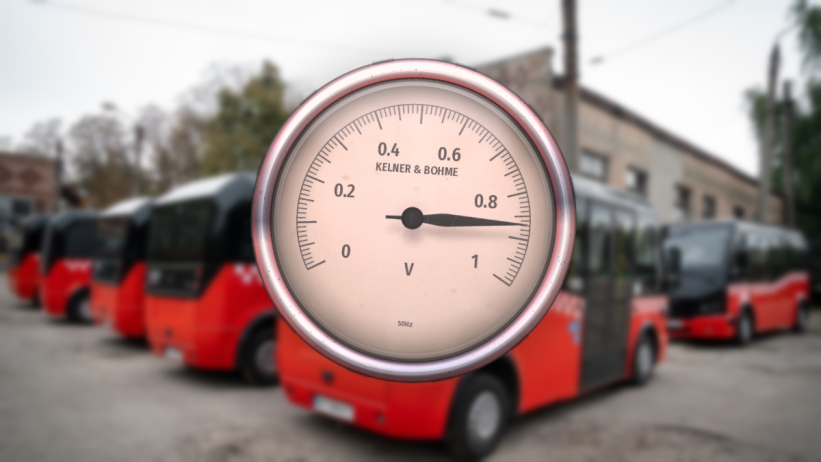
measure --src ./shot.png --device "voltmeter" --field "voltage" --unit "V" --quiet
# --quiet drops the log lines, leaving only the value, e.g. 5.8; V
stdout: 0.87; V
